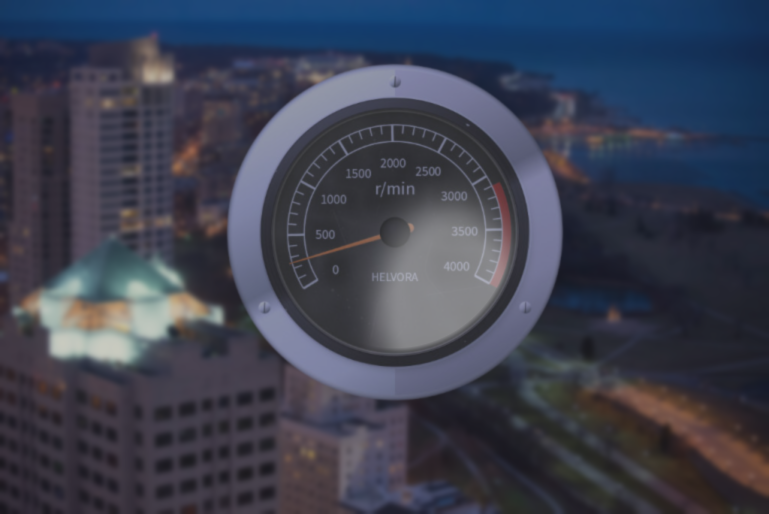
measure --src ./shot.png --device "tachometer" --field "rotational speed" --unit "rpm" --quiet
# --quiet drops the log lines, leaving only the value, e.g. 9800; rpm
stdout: 250; rpm
